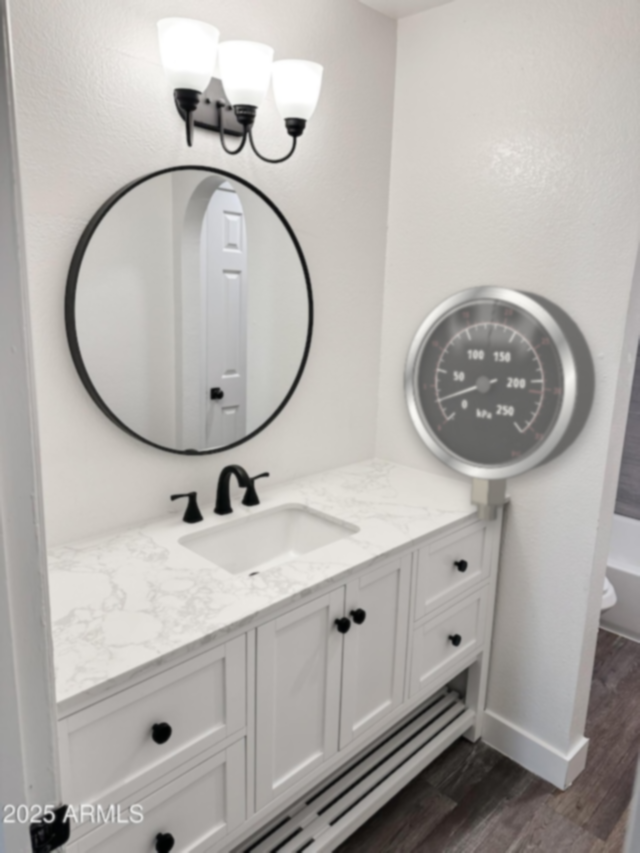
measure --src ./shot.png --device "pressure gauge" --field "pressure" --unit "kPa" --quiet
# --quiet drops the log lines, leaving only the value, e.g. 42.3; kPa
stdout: 20; kPa
